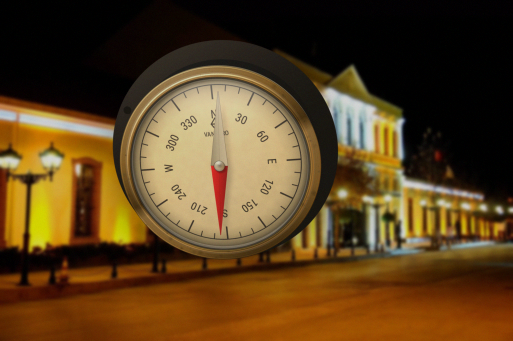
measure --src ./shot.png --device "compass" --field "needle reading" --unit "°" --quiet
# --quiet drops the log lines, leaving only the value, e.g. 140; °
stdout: 185; °
